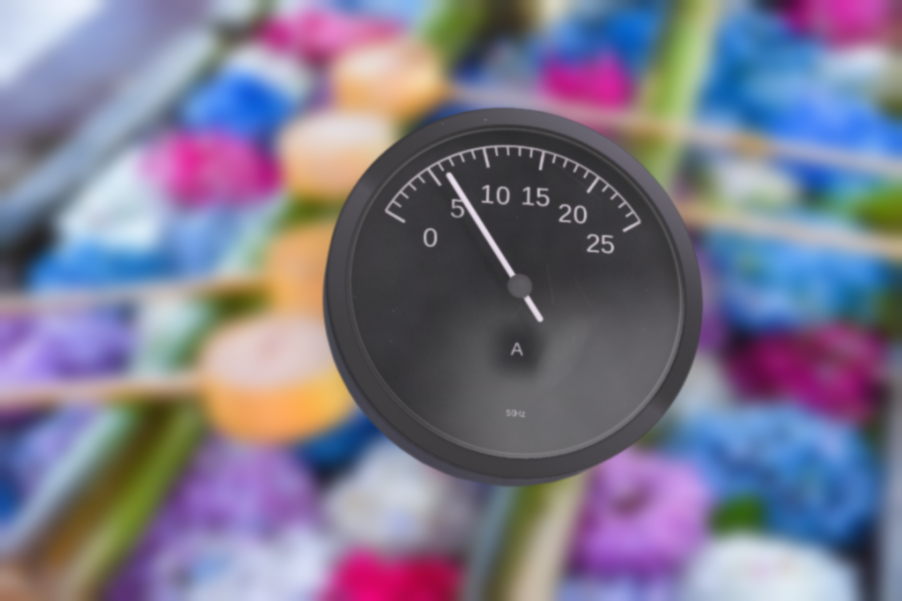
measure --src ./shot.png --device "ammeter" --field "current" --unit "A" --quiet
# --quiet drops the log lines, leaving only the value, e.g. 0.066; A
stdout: 6; A
